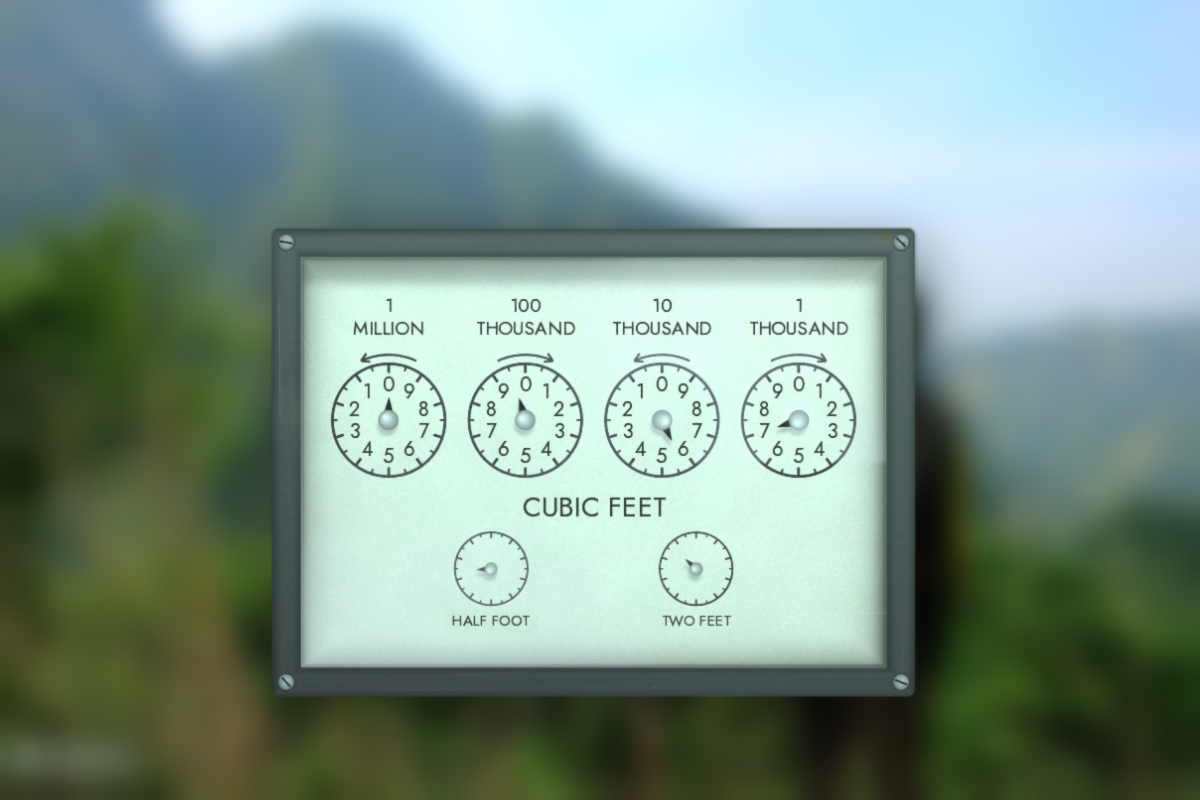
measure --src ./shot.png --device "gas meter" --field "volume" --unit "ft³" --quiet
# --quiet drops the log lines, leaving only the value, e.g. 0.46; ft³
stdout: 995700; ft³
